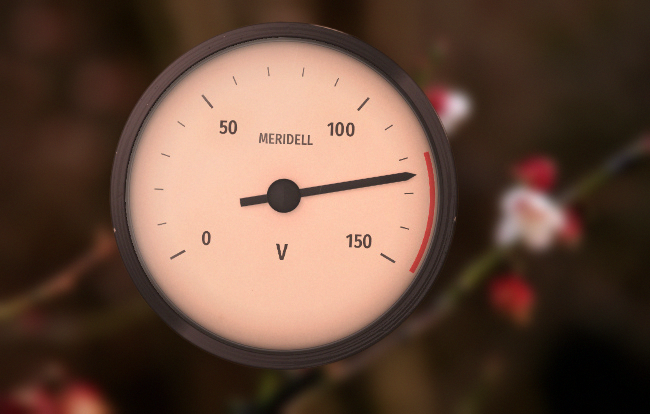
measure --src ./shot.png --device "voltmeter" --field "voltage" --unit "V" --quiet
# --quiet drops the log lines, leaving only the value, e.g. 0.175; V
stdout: 125; V
